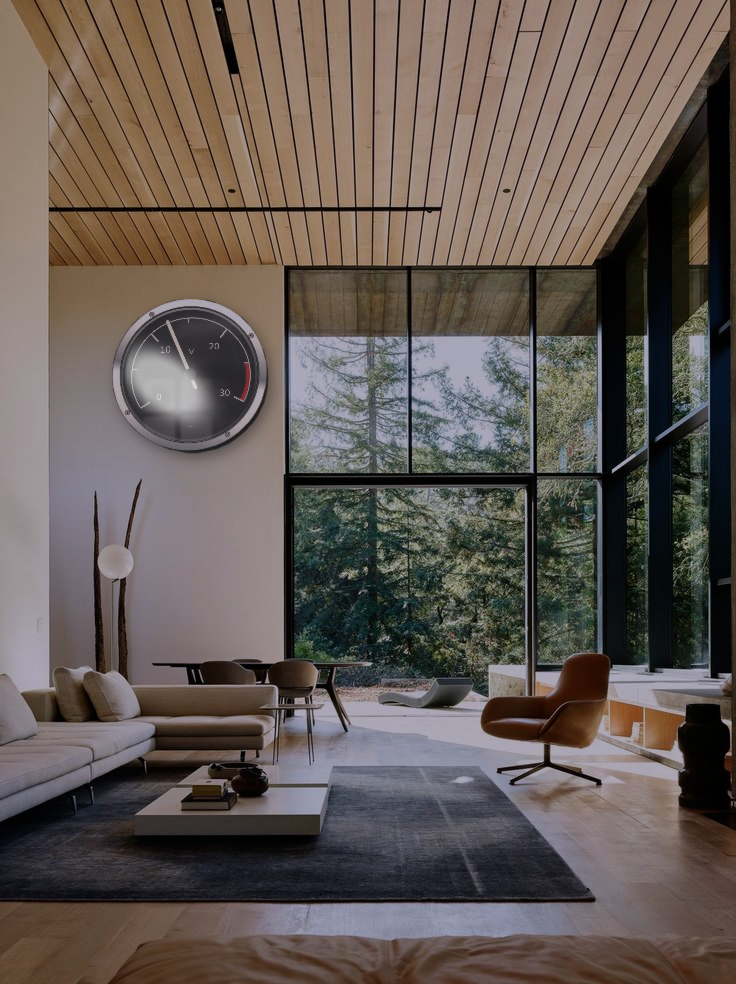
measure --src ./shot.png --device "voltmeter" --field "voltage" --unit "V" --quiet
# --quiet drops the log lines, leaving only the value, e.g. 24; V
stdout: 12.5; V
